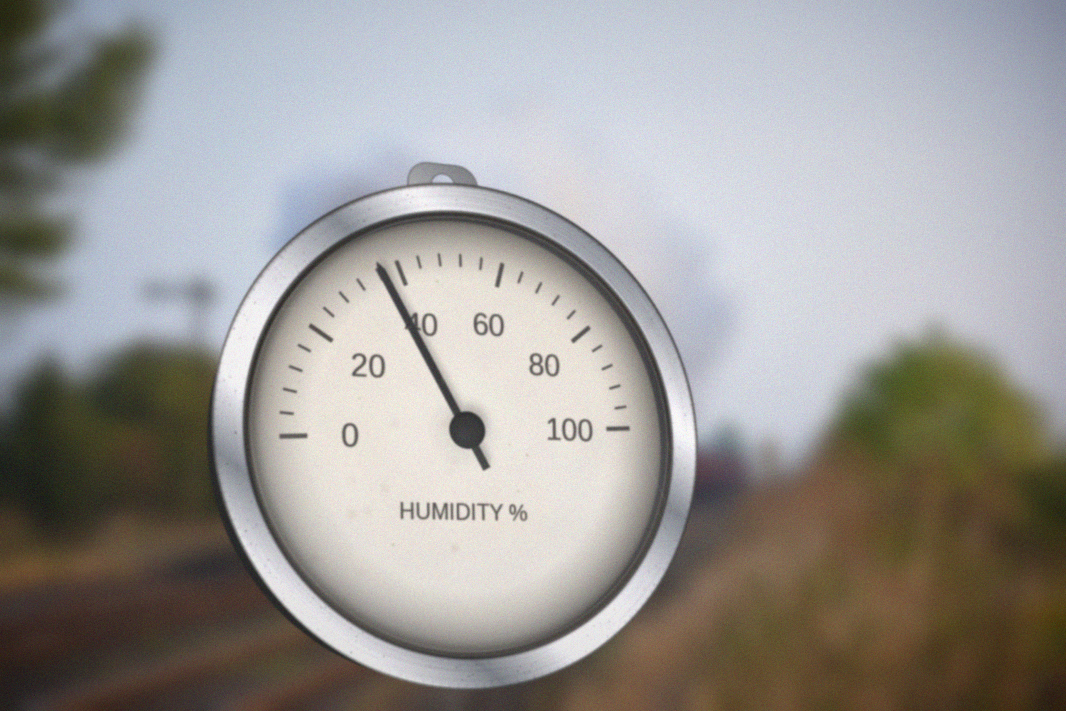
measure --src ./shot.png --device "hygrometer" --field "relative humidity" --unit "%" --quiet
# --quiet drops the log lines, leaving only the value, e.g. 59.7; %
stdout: 36; %
